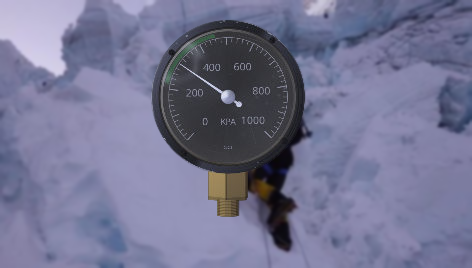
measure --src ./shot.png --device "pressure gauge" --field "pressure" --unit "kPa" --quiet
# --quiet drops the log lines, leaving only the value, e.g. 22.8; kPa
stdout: 300; kPa
